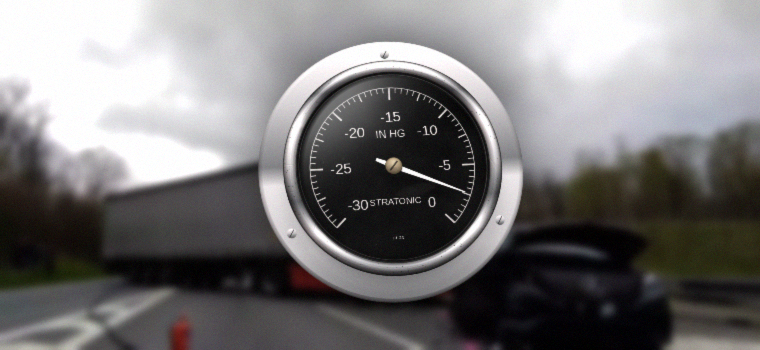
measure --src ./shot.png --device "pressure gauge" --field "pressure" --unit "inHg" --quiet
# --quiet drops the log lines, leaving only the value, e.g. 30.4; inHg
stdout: -2.5; inHg
